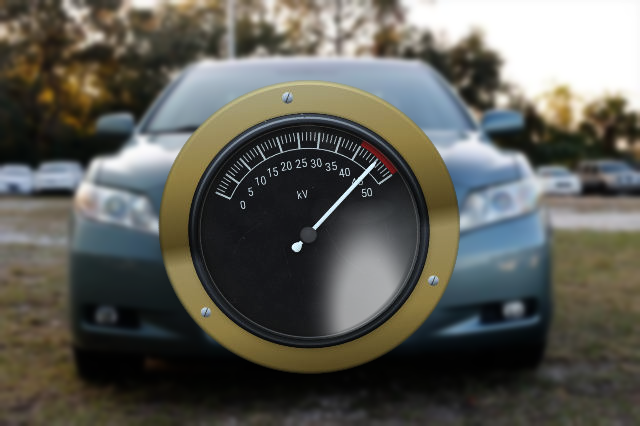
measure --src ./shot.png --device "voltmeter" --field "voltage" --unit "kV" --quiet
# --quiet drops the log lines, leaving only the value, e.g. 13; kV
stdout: 45; kV
